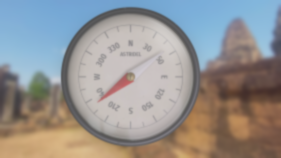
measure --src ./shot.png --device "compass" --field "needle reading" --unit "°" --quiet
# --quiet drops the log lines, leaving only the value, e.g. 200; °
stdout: 232.5; °
